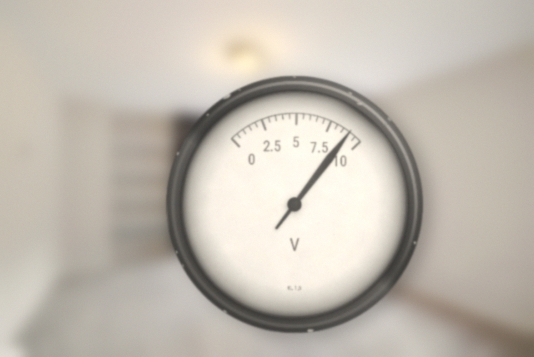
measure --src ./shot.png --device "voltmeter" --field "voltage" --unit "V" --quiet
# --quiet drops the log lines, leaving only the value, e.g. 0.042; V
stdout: 9; V
